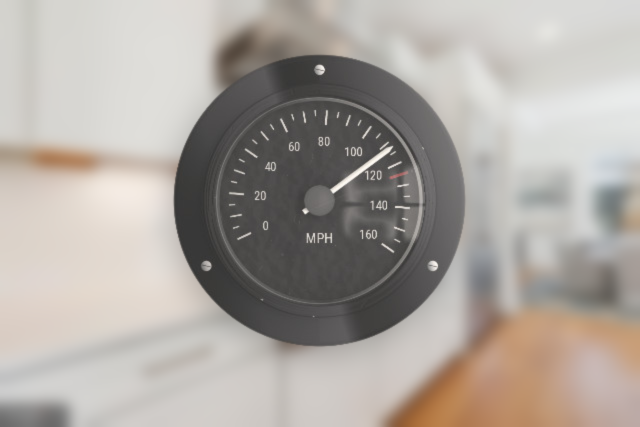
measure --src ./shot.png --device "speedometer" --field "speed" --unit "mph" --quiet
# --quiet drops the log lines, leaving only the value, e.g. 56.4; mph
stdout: 112.5; mph
